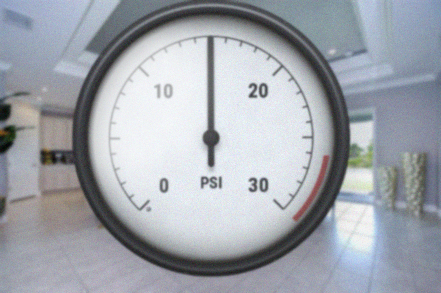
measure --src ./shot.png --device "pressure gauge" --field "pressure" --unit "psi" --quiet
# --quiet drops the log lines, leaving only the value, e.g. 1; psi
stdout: 15; psi
